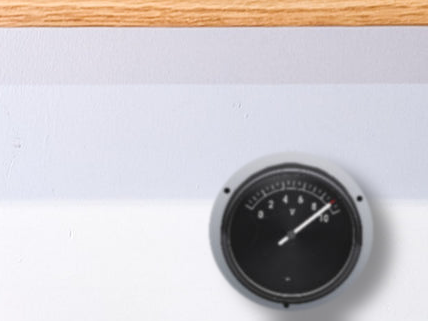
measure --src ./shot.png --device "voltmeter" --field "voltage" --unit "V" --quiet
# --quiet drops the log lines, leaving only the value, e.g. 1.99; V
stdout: 9; V
